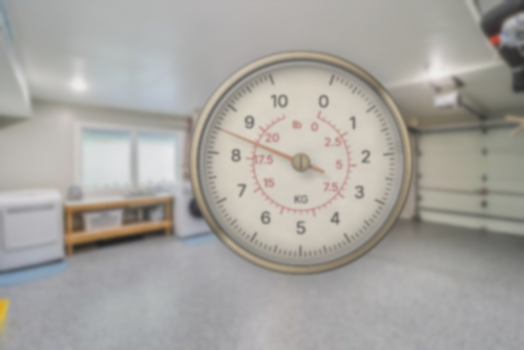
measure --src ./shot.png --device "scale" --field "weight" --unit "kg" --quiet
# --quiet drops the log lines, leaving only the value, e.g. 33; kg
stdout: 8.5; kg
